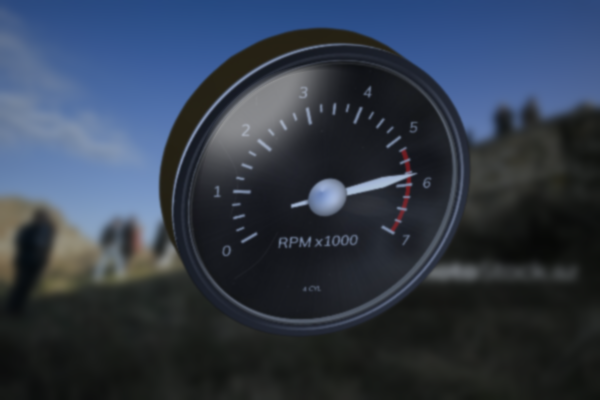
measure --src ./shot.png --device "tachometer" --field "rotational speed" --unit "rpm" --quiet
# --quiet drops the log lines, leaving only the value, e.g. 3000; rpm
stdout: 5750; rpm
